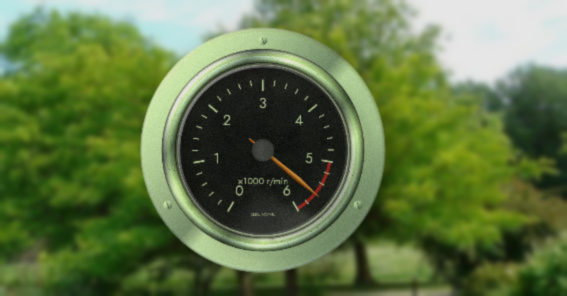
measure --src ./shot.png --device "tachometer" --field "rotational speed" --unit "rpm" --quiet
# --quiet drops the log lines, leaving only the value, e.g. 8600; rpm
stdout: 5600; rpm
